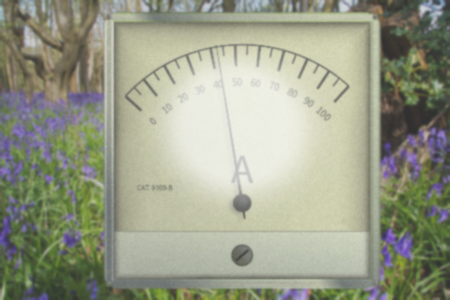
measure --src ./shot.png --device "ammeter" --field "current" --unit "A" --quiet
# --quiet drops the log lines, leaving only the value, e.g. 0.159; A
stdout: 42.5; A
